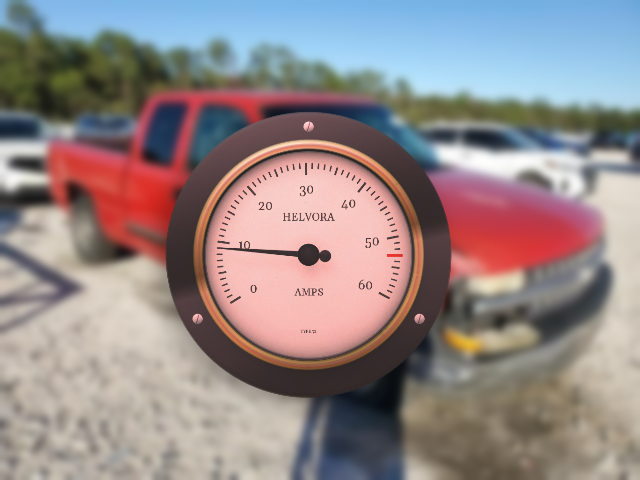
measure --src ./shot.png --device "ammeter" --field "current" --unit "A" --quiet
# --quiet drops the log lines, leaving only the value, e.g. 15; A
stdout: 9; A
